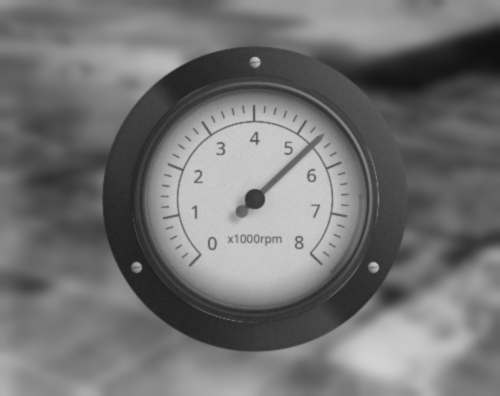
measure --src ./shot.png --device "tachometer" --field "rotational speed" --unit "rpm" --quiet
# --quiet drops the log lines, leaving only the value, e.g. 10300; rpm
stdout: 5400; rpm
